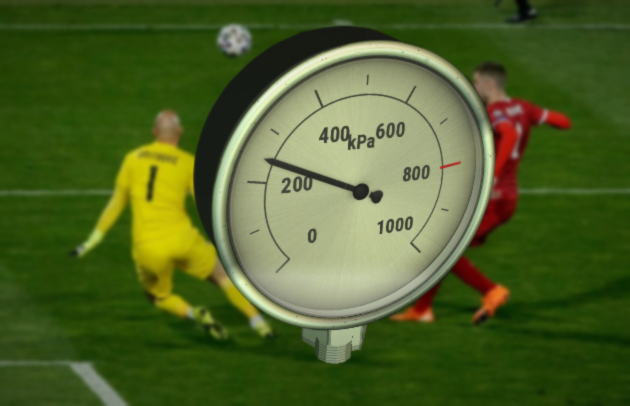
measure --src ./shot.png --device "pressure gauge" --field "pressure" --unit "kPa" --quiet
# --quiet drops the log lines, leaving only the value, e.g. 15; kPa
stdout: 250; kPa
